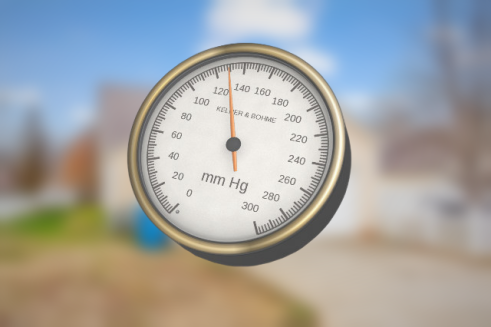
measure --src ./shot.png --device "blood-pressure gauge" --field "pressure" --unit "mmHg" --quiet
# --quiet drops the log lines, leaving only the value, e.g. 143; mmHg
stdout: 130; mmHg
